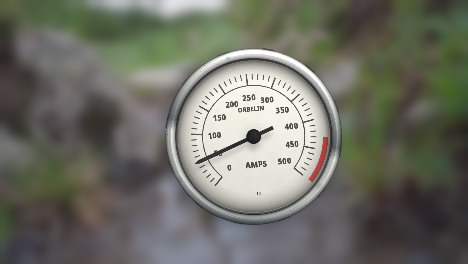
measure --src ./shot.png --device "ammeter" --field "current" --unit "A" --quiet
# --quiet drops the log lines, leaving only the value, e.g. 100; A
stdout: 50; A
